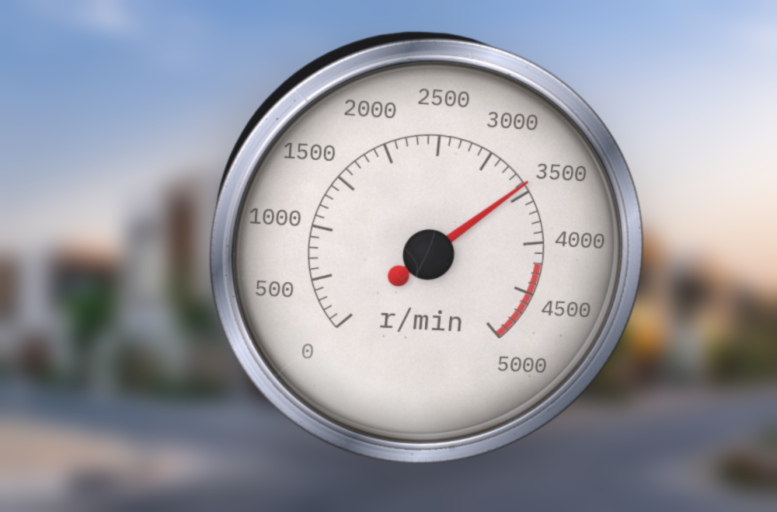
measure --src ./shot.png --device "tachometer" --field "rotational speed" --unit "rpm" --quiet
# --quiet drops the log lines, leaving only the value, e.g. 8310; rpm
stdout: 3400; rpm
